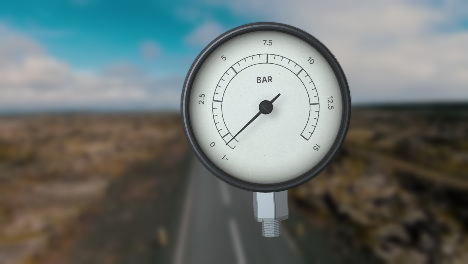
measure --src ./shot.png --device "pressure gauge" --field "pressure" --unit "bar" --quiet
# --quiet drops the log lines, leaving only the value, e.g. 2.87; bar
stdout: -0.5; bar
